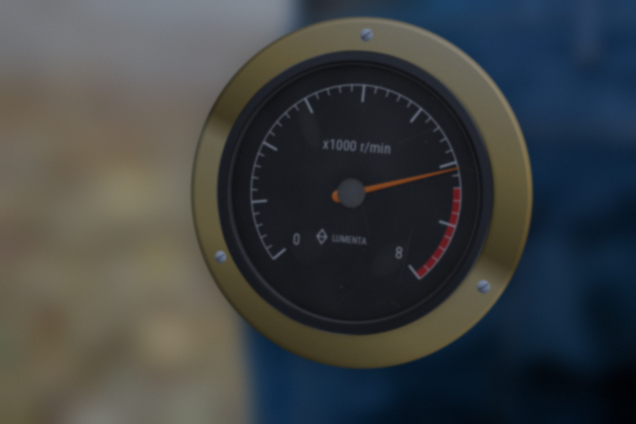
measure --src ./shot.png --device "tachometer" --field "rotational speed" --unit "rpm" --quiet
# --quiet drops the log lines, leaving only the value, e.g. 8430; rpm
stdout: 6100; rpm
